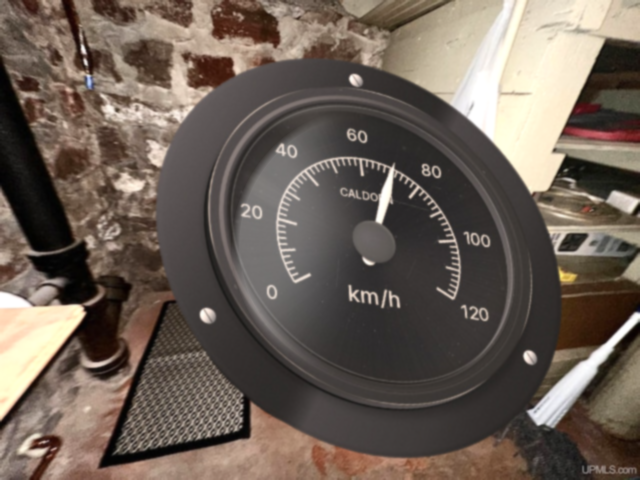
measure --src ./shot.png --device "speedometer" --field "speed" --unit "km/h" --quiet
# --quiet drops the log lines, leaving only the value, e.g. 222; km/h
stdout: 70; km/h
